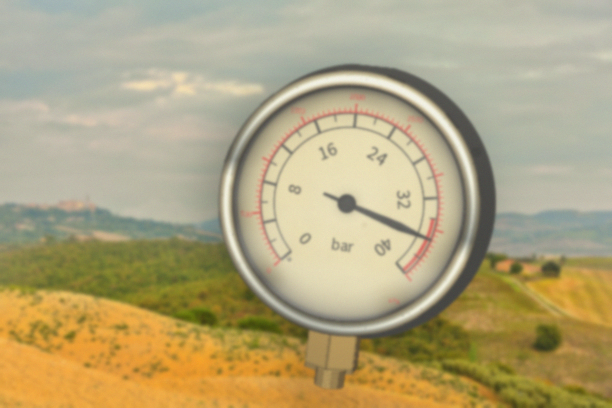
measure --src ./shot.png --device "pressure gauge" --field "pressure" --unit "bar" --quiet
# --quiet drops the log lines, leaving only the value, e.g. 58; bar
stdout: 36; bar
